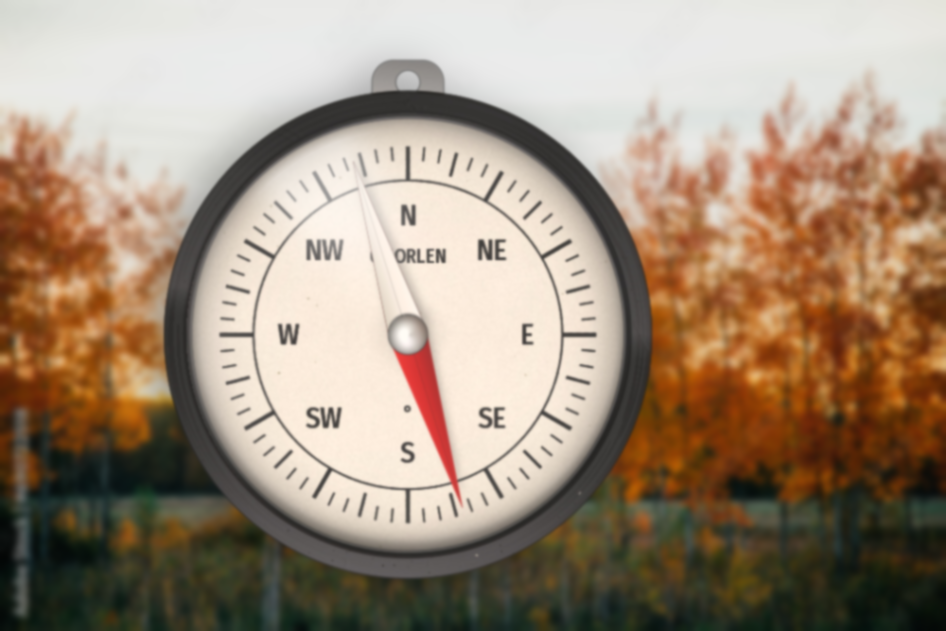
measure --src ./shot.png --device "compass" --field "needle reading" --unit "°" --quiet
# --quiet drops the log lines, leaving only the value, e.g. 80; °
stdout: 162.5; °
